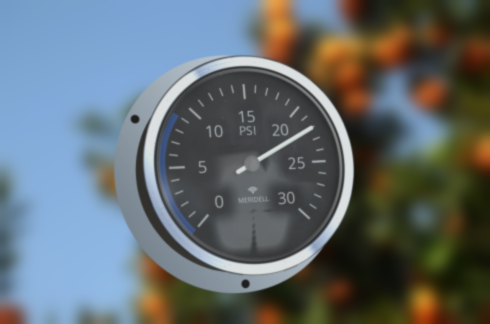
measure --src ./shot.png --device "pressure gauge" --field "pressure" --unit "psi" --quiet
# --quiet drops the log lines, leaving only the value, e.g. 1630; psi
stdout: 22; psi
